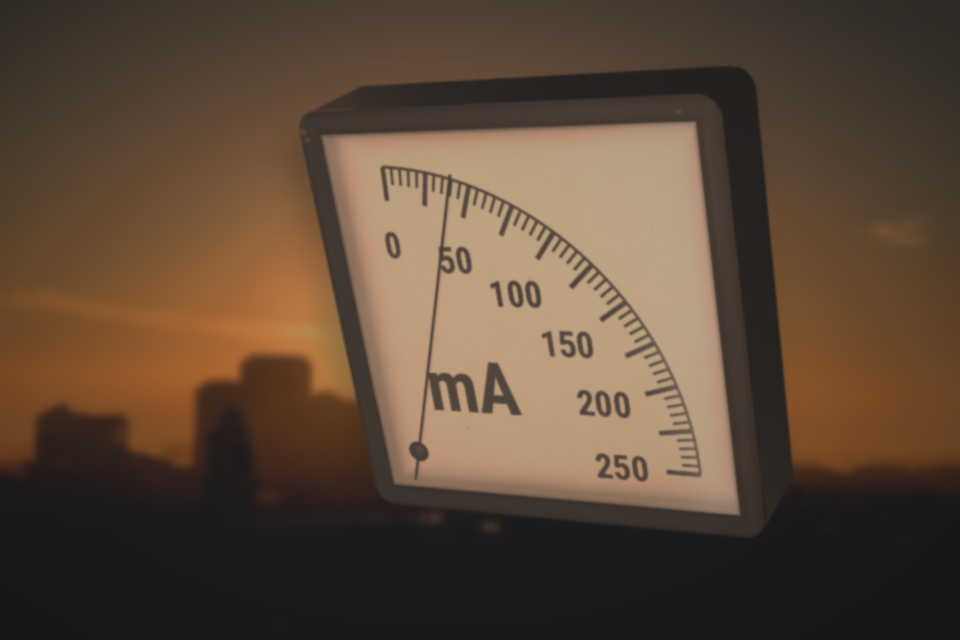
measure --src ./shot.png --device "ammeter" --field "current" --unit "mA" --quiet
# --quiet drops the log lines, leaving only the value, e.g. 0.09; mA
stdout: 40; mA
